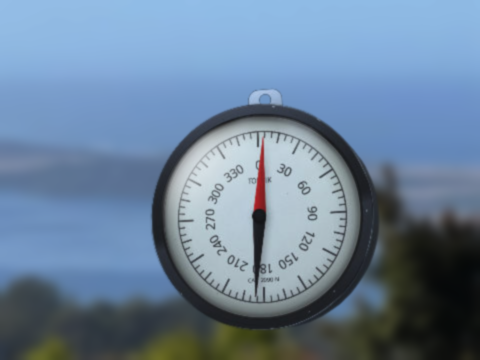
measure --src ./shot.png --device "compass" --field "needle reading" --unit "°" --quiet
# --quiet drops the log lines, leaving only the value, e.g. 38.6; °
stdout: 5; °
